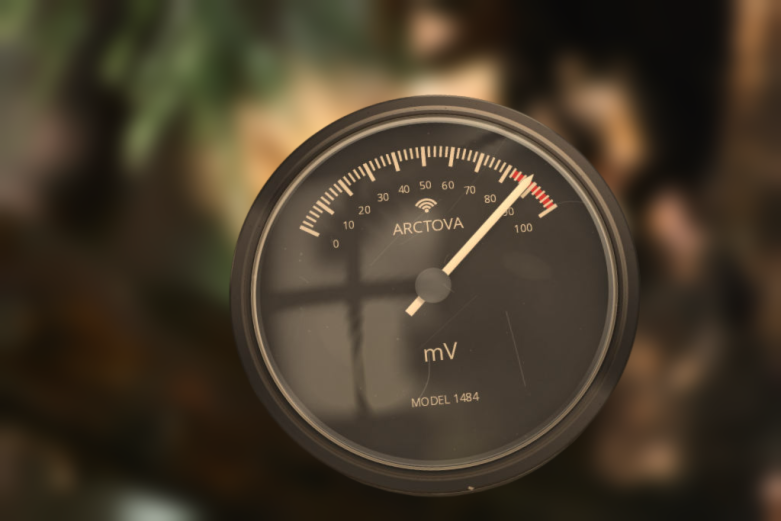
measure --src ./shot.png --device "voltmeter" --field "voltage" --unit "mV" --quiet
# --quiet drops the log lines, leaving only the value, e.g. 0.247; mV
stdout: 88; mV
